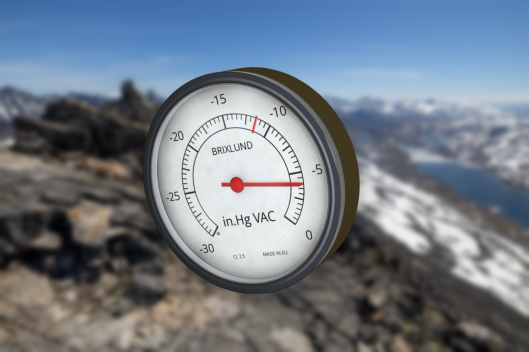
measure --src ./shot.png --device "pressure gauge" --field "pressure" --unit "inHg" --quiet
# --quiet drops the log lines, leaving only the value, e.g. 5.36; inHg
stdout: -4; inHg
